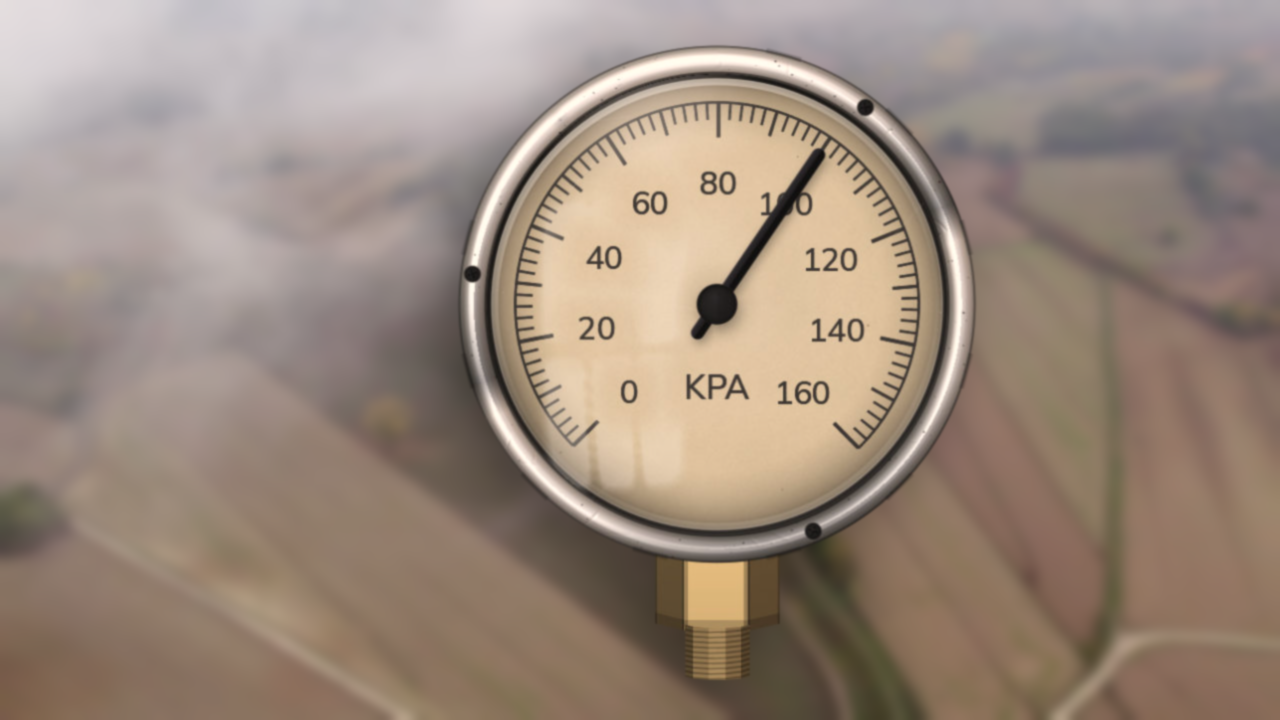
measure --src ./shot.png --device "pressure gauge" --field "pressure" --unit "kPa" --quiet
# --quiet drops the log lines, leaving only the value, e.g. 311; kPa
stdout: 100; kPa
